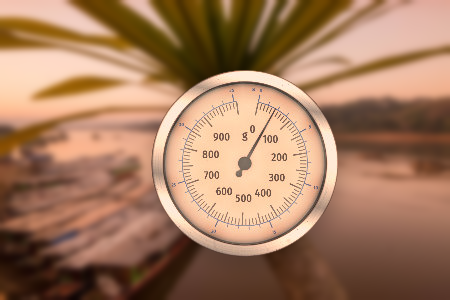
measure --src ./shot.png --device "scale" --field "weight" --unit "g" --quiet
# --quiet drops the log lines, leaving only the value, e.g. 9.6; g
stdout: 50; g
